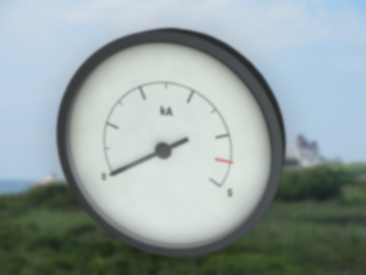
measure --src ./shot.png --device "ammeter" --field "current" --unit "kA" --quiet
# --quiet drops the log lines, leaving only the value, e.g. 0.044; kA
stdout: 0; kA
